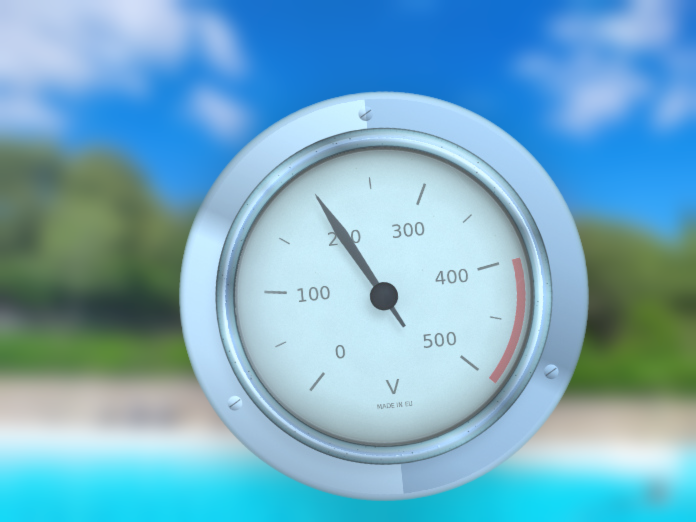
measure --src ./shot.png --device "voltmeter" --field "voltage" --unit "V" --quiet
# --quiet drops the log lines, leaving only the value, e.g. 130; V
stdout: 200; V
